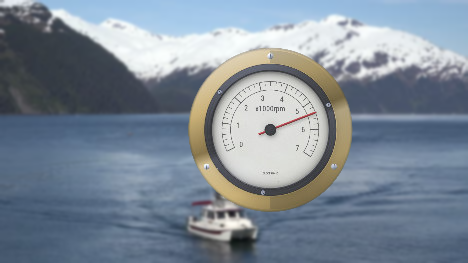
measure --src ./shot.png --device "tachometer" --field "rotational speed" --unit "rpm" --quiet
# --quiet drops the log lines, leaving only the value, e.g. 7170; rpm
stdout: 5400; rpm
